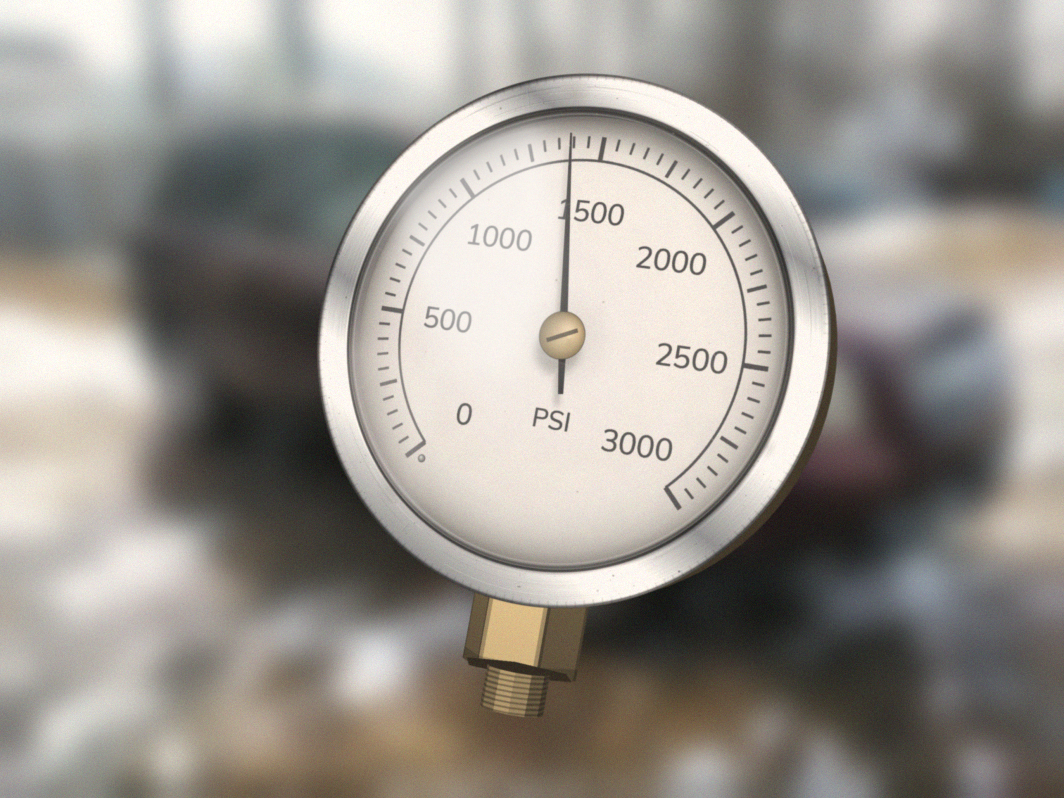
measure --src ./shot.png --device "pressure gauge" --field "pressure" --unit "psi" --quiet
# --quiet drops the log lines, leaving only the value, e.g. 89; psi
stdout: 1400; psi
